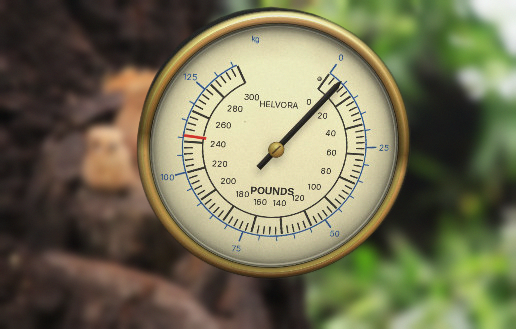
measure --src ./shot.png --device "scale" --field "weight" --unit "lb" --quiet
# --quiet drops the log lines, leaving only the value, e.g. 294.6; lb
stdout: 8; lb
